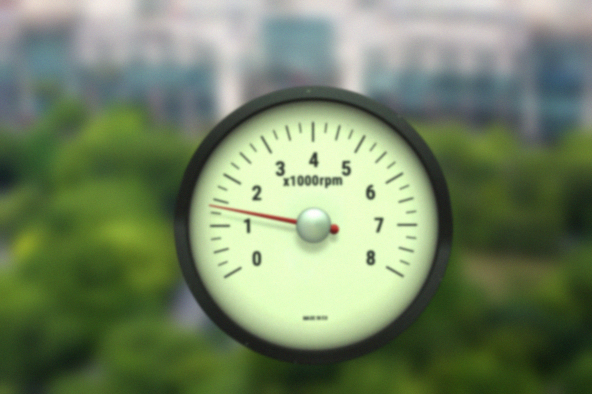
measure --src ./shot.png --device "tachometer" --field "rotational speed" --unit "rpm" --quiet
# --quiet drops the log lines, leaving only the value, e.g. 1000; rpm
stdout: 1375; rpm
